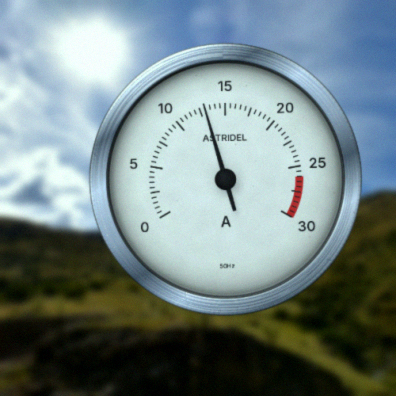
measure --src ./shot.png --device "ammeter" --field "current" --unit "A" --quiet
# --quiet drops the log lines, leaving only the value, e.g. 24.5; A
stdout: 13; A
